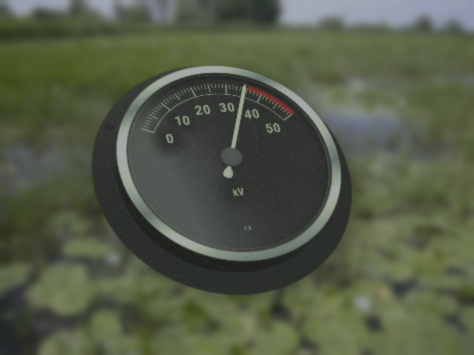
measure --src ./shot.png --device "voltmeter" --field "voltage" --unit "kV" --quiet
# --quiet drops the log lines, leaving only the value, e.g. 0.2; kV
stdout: 35; kV
